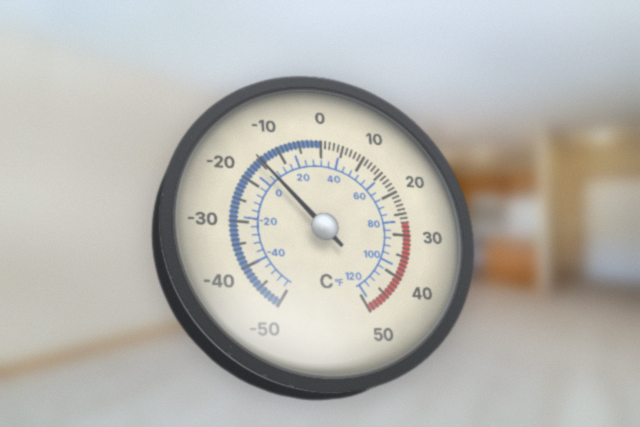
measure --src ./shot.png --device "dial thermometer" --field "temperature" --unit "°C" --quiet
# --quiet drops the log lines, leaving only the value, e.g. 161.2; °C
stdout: -15; °C
